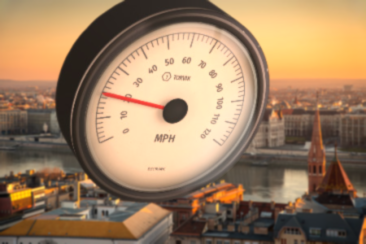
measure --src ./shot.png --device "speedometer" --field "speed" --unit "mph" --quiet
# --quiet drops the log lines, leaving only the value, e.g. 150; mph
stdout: 20; mph
